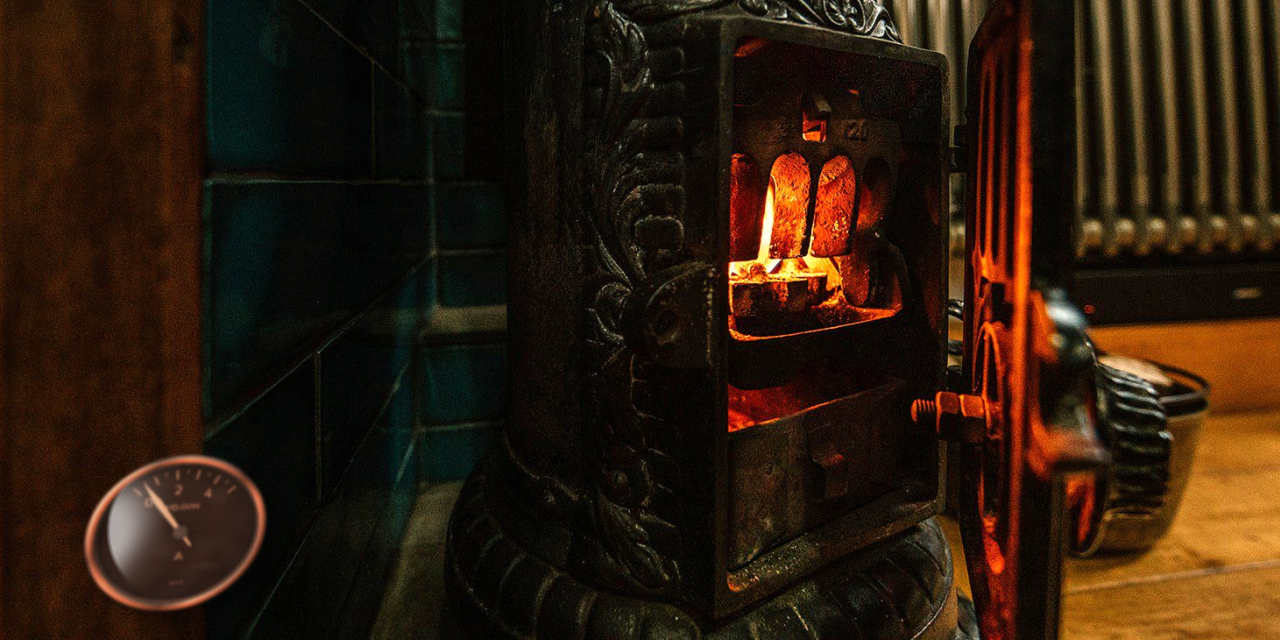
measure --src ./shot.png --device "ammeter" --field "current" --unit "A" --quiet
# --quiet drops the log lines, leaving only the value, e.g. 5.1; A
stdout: 0.5; A
